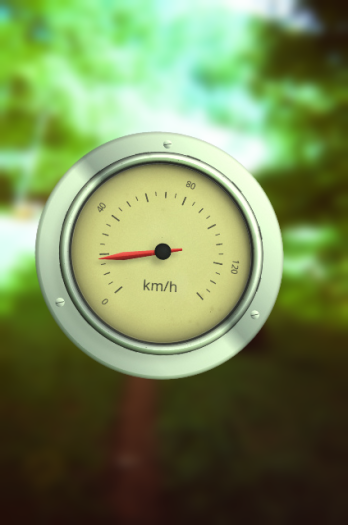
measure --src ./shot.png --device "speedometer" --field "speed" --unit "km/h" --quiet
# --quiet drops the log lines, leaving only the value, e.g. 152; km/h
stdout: 17.5; km/h
